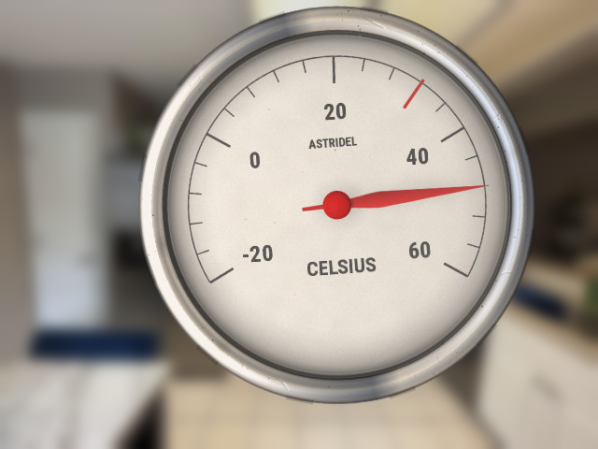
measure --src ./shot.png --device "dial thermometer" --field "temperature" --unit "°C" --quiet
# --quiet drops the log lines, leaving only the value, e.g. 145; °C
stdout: 48; °C
